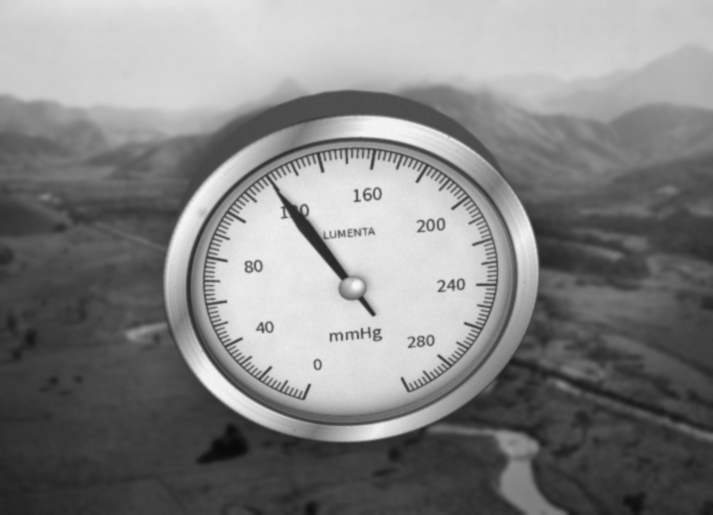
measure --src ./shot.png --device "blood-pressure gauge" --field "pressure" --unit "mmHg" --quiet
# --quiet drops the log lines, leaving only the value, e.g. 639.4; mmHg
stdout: 120; mmHg
